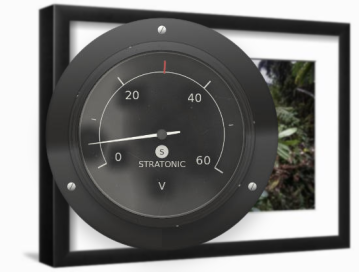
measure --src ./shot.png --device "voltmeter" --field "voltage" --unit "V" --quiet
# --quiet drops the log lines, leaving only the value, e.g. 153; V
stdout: 5; V
